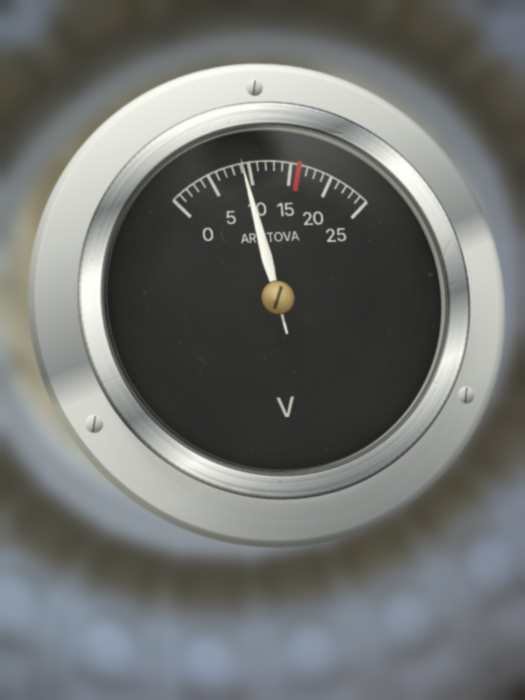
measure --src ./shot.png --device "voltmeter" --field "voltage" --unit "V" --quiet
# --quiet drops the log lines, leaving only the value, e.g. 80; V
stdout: 9; V
